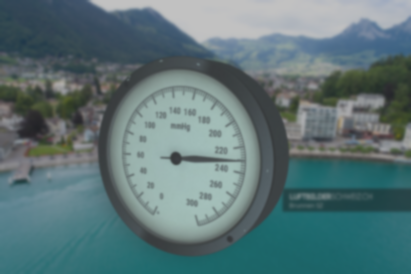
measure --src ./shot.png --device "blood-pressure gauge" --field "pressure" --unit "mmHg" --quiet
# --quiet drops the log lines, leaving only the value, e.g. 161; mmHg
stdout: 230; mmHg
